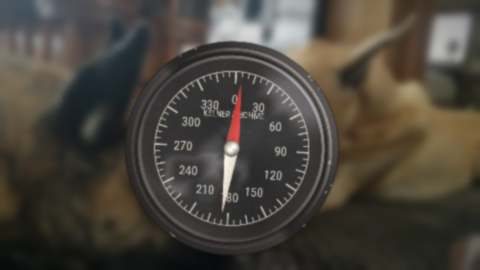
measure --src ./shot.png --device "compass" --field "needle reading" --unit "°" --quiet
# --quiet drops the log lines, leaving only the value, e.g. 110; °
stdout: 5; °
